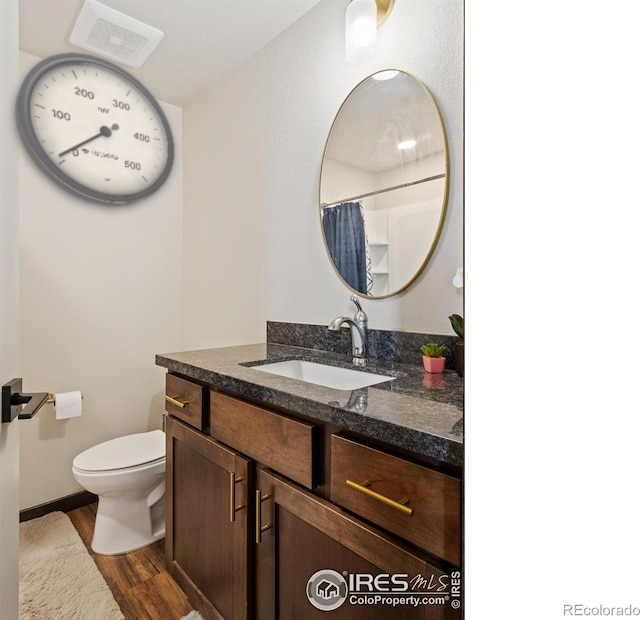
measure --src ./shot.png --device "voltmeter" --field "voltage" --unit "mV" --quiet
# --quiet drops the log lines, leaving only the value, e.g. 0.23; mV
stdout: 10; mV
